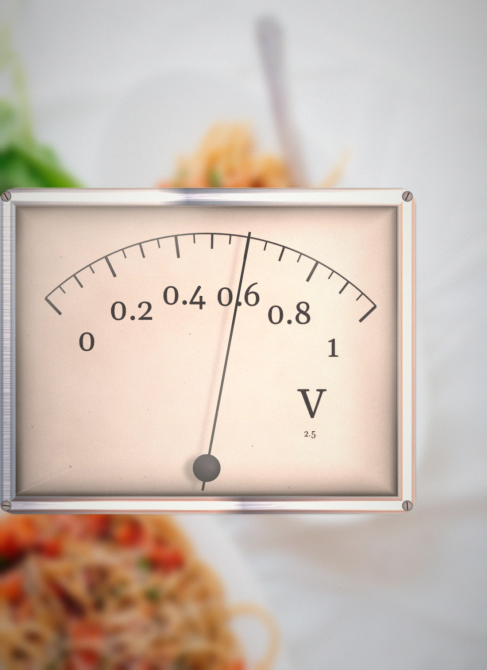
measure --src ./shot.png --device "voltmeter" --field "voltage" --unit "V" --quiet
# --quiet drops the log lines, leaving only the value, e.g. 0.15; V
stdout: 0.6; V
